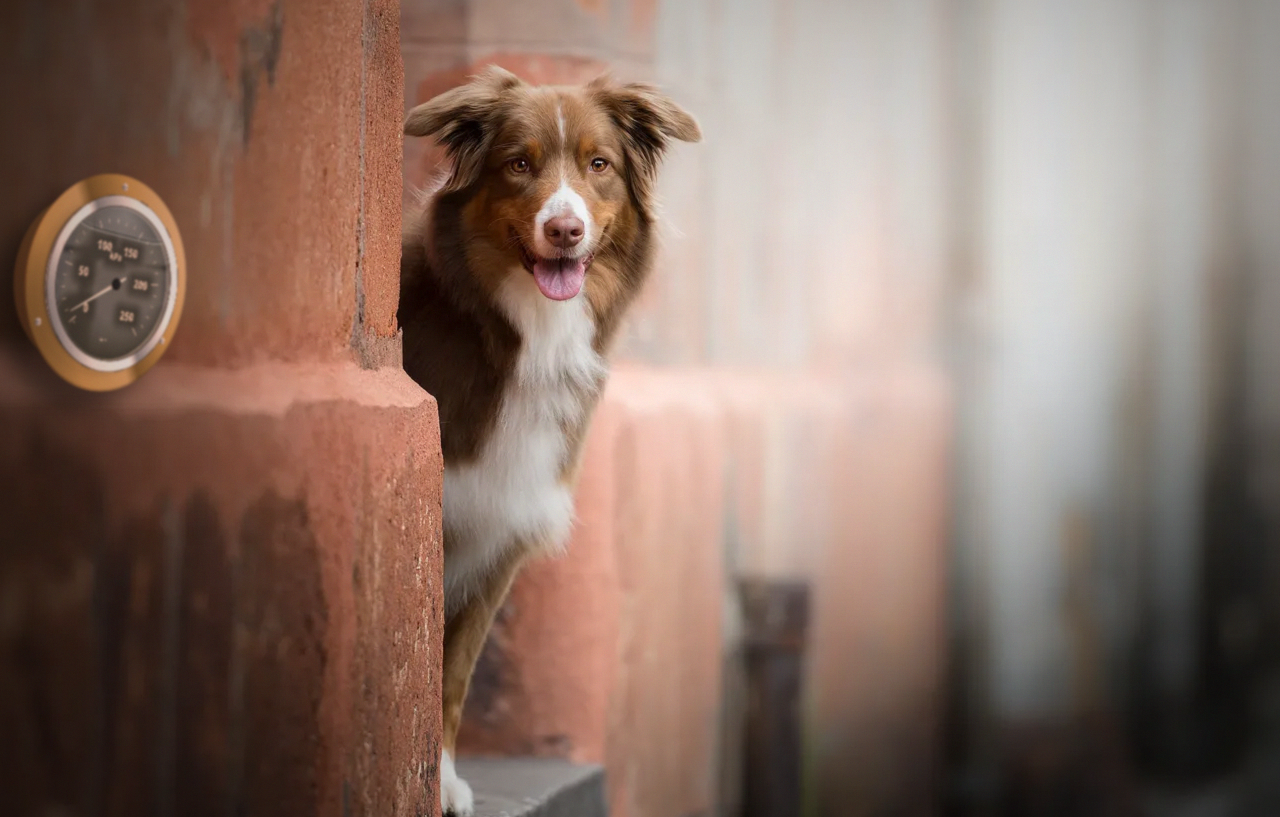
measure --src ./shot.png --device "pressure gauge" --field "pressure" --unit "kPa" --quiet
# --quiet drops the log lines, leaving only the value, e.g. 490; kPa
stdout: 10; kPa
